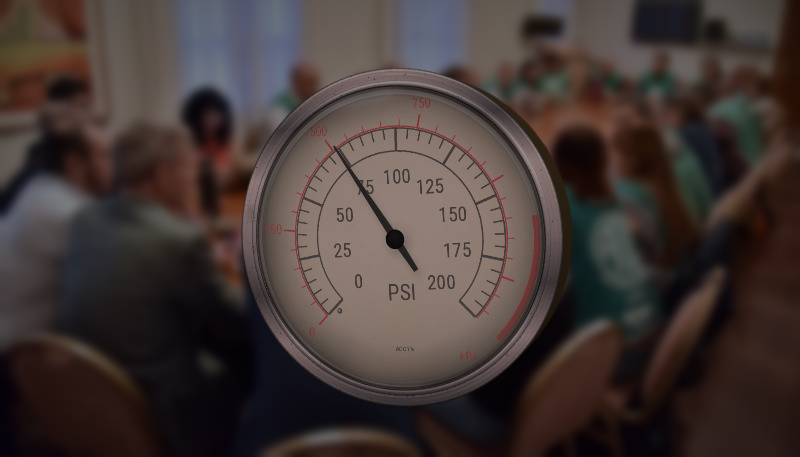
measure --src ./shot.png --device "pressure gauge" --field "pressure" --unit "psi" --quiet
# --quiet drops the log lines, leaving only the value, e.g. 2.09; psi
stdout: 75; psi
